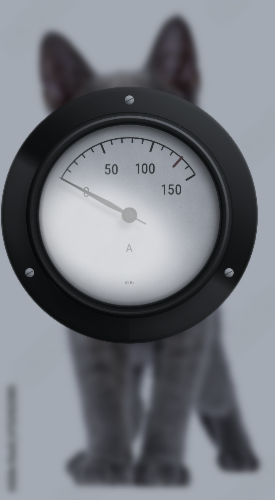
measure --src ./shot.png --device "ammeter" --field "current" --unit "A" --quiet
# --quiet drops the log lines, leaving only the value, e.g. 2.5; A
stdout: 0; A
